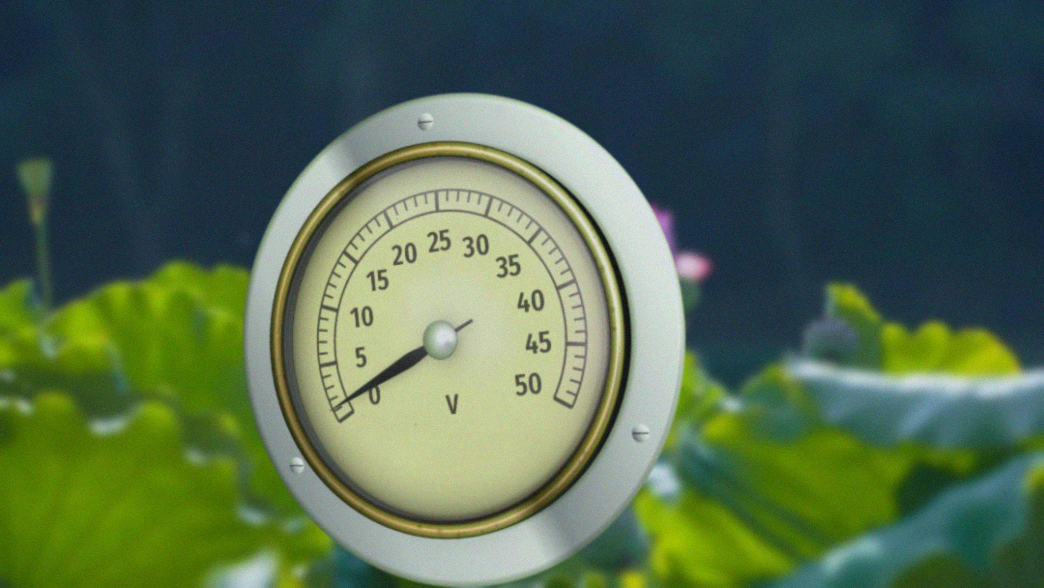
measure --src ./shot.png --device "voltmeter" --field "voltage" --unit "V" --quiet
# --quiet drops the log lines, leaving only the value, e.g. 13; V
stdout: 1; V
